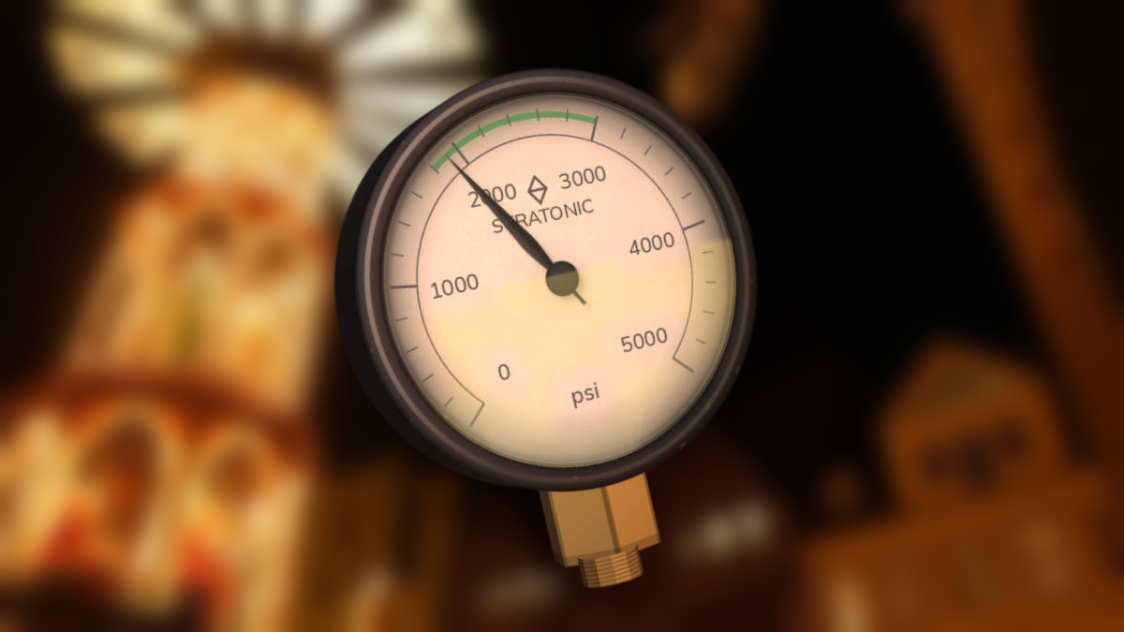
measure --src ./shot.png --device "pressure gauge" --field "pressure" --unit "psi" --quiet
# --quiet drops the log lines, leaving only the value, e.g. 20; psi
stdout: 1900; psi
